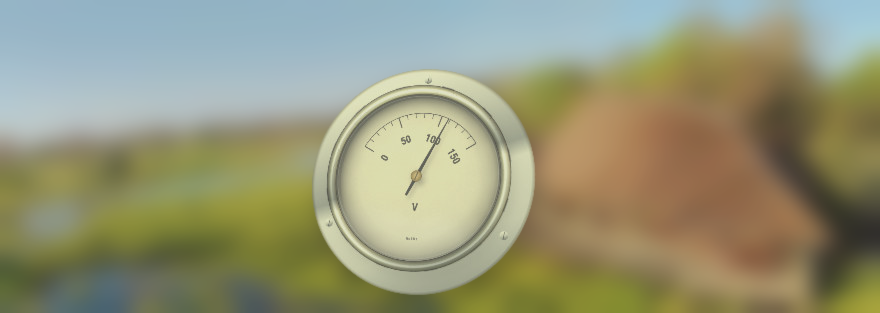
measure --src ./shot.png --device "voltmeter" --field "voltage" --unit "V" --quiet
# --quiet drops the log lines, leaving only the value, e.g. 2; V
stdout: 110; V
